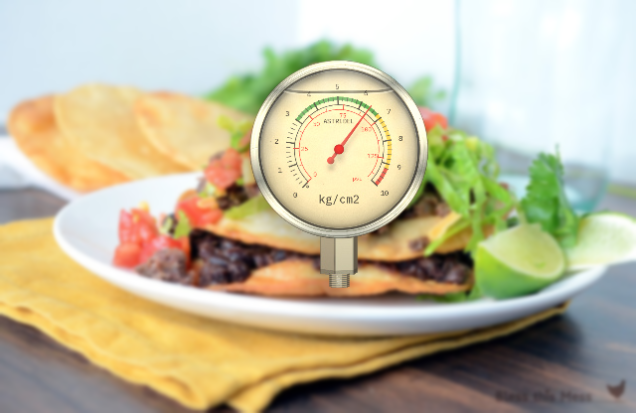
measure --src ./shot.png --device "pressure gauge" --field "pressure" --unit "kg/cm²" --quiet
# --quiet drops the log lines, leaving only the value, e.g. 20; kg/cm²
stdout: 6.4; kg/cm²
